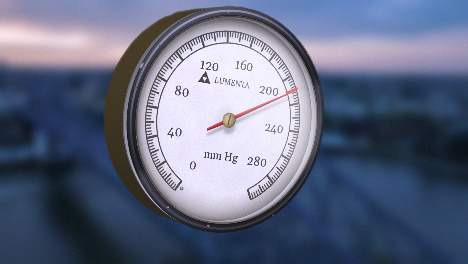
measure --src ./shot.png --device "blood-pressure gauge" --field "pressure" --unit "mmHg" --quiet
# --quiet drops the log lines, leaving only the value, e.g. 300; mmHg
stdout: 210; mmHg
